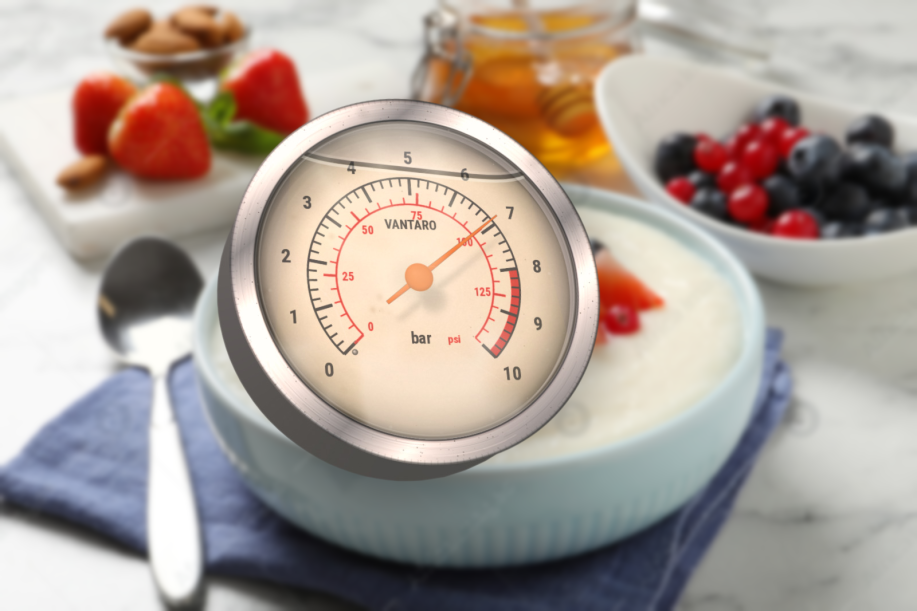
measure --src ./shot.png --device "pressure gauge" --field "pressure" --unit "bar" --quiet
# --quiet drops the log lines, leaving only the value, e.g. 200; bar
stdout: 6.9; bar
